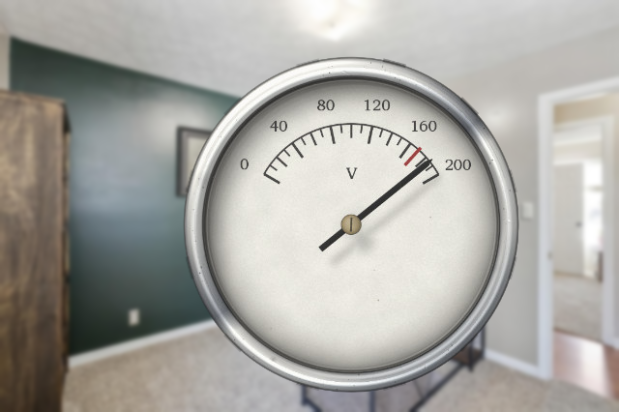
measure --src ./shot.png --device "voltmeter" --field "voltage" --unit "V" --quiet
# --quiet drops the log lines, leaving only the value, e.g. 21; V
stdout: 185; V
